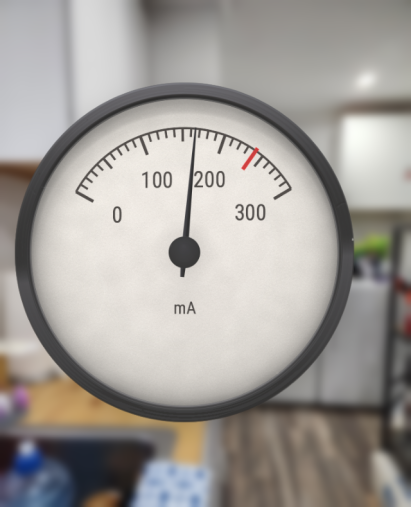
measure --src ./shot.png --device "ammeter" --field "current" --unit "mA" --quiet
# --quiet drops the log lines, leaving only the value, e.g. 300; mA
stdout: 165; mA
